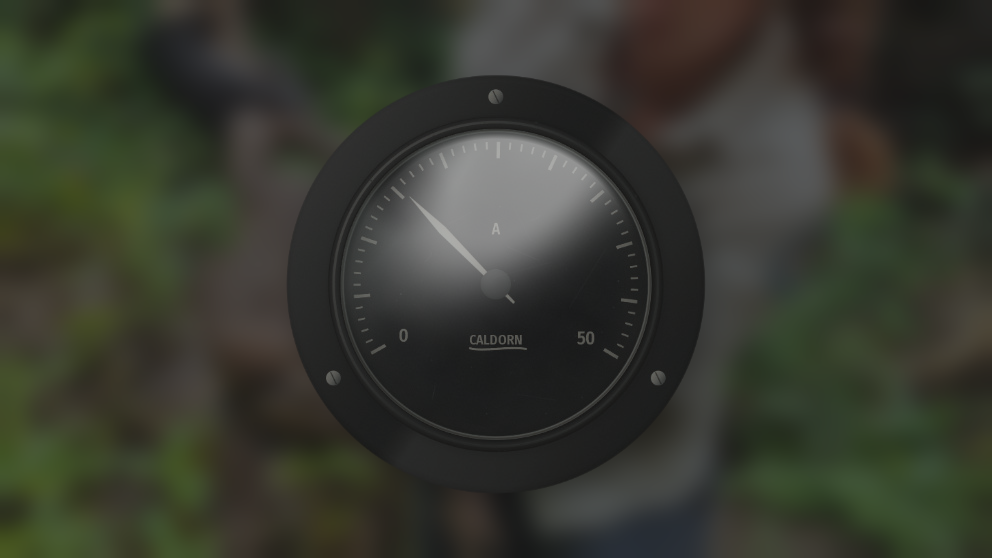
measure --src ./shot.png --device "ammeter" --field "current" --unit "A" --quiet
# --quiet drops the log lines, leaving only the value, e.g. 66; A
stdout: 15.5; A
